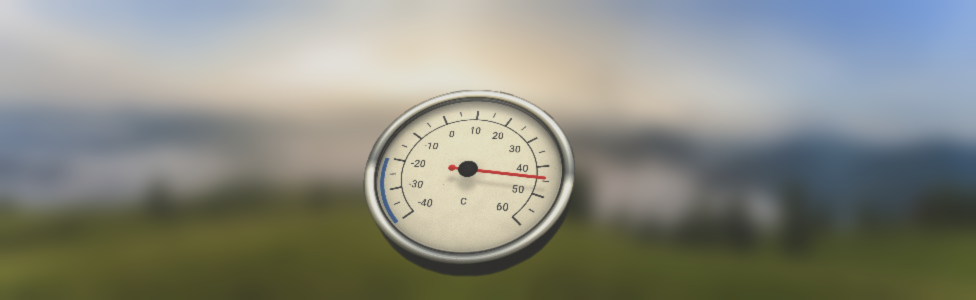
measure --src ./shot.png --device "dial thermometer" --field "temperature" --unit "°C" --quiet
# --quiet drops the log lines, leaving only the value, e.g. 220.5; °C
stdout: 45; °C
